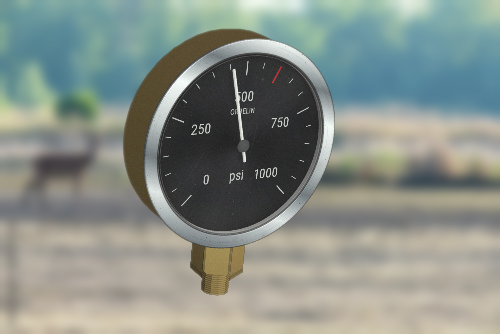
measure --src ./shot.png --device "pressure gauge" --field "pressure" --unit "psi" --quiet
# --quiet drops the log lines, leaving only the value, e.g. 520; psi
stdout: 450; psi
